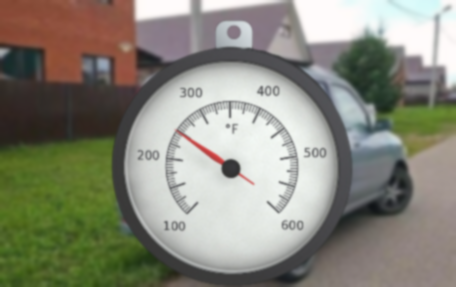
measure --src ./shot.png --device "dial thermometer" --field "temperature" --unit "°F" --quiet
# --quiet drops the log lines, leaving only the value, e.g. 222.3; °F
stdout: 250; °F
